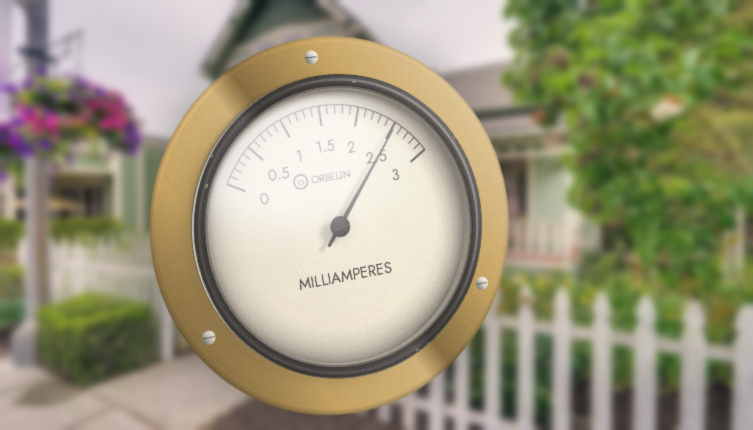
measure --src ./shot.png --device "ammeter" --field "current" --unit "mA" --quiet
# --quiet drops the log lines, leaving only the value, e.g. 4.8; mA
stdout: 2.5; mA
